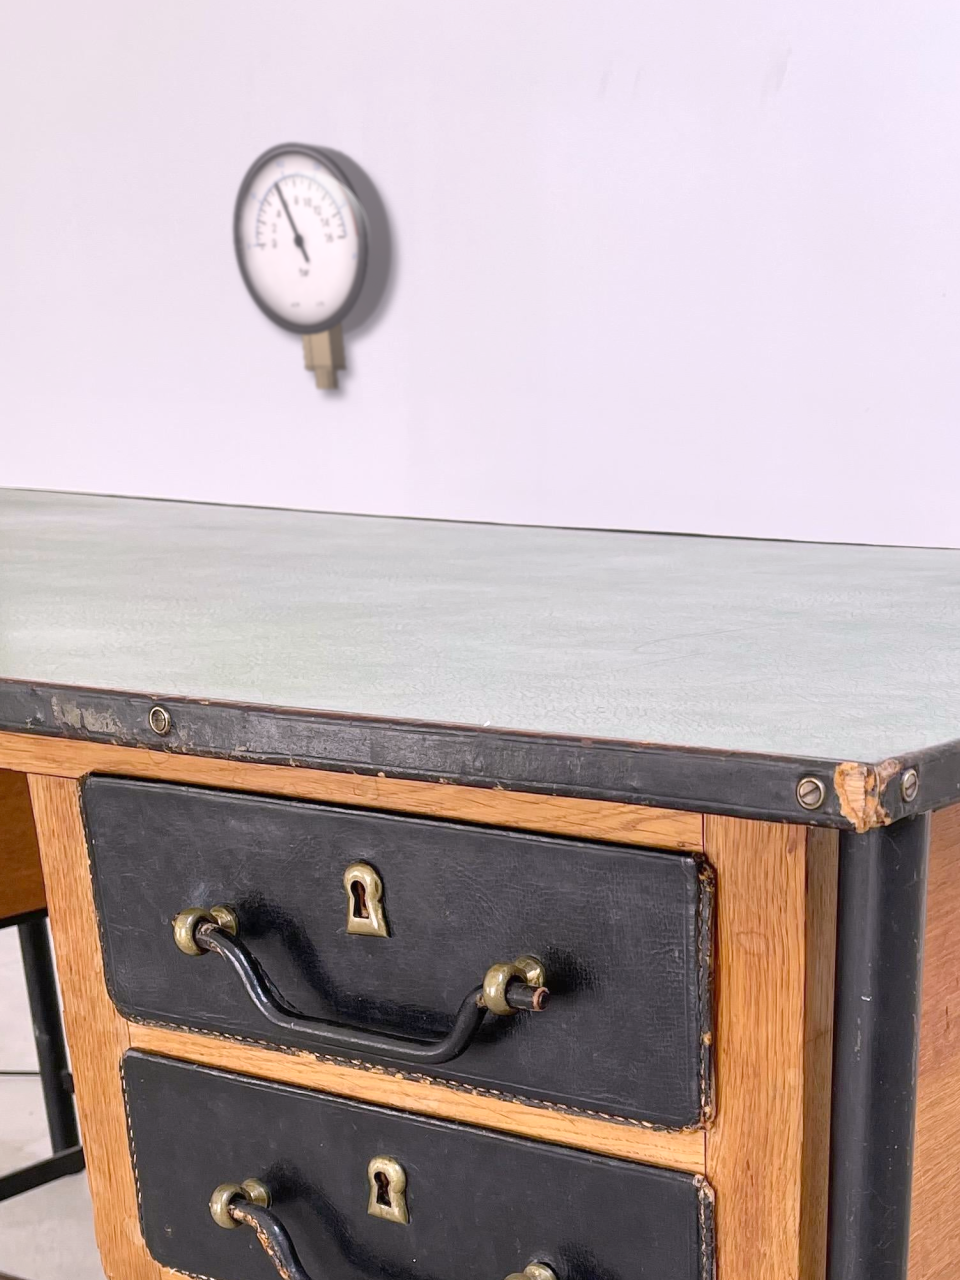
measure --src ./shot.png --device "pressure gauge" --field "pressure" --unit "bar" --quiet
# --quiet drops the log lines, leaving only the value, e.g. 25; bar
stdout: 6; bar
